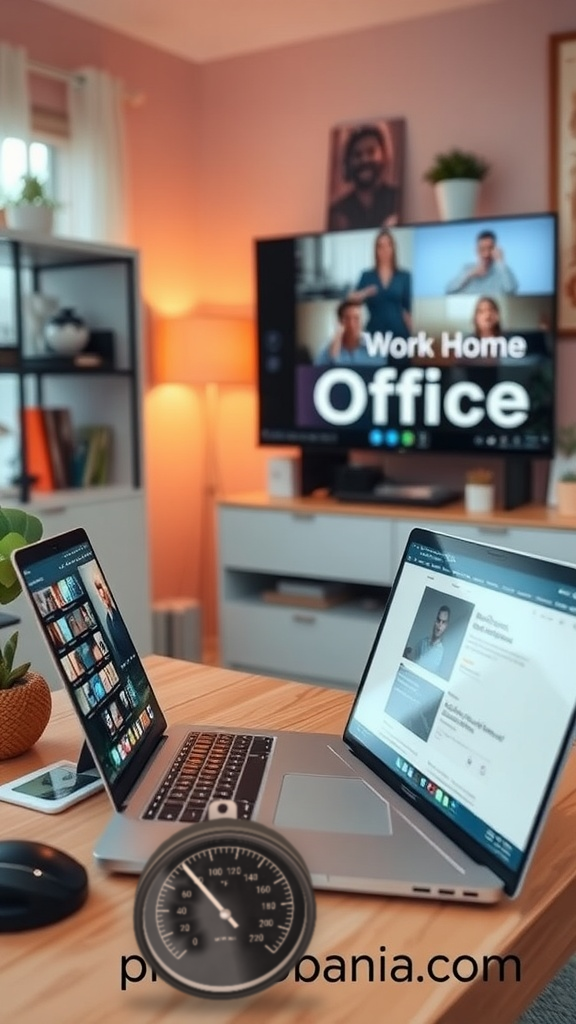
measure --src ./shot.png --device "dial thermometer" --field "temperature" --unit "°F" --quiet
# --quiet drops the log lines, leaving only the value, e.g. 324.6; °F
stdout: 80; °F
